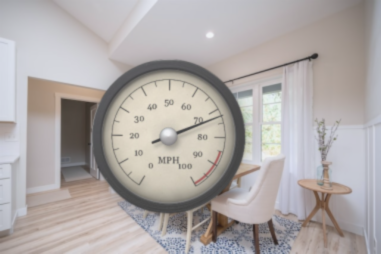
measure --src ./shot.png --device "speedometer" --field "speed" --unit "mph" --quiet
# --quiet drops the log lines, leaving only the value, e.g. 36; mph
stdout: 72.5; mph
